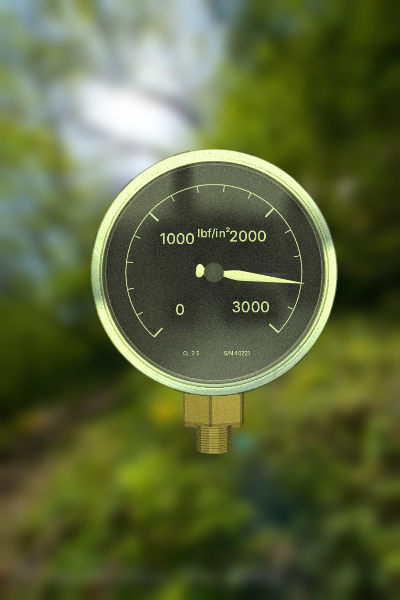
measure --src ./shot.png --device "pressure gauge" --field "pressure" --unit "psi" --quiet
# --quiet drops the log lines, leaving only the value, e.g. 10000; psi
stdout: 2600; psi
